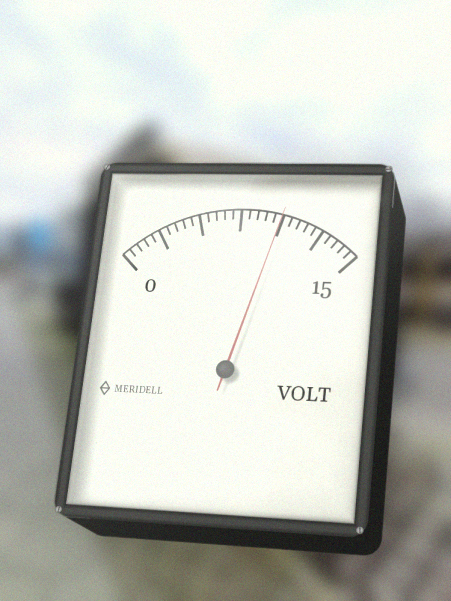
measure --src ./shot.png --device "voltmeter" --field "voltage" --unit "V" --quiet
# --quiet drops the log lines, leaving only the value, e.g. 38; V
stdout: 10; V
